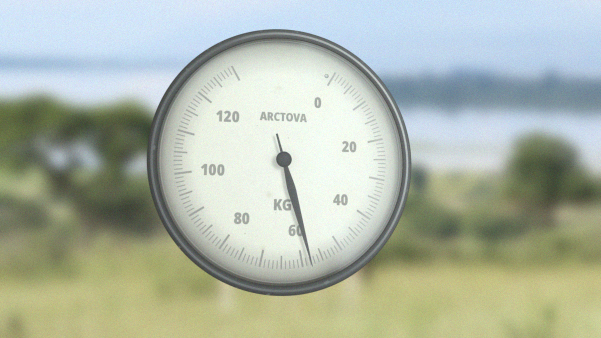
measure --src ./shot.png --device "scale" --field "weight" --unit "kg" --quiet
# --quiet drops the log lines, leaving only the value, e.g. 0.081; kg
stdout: 58; kg
